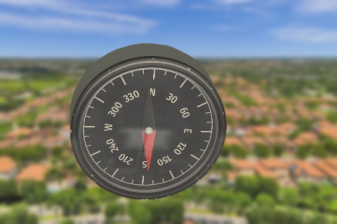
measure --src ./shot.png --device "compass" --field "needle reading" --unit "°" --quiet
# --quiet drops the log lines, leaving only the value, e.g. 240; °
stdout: 175; °
